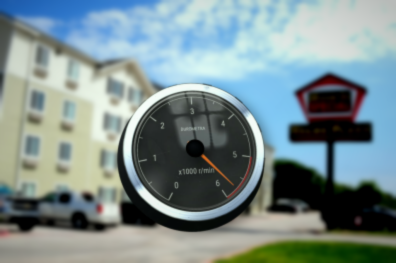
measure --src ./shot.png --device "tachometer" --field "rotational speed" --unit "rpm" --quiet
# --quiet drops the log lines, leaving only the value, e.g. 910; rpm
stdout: 5750; rpm
